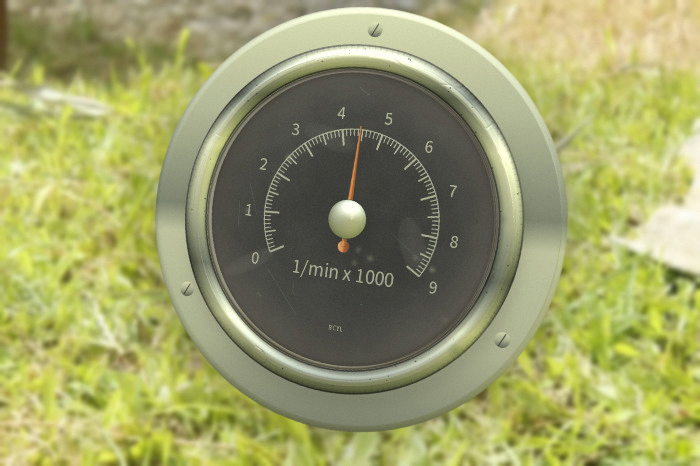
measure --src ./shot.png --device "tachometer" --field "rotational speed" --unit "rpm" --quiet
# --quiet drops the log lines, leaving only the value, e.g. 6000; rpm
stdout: 4500; rpm
